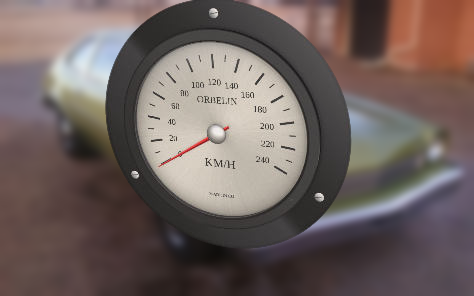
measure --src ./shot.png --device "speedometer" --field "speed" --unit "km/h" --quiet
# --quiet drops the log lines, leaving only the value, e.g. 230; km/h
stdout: 0; km/h
